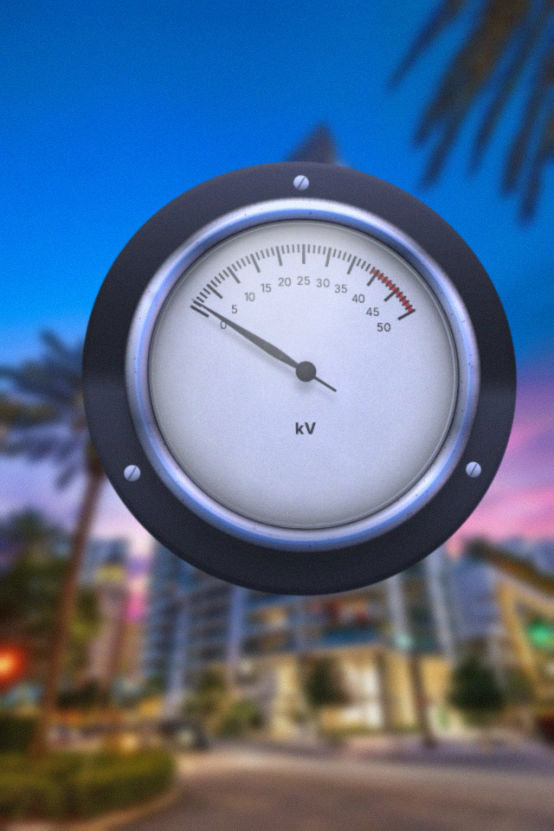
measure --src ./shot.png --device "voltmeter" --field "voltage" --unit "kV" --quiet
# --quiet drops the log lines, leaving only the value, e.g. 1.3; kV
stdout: 1; kV
